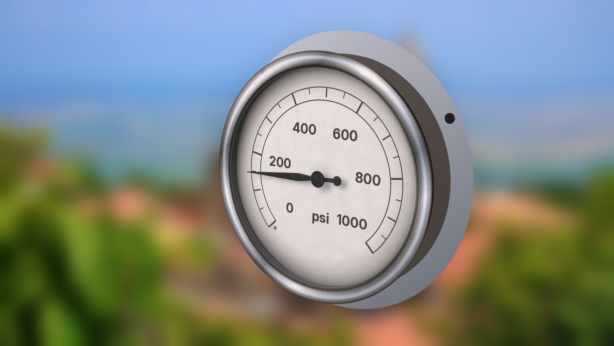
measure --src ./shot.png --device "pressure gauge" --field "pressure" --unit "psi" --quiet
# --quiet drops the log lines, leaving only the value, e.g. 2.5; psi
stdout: 150; psi
